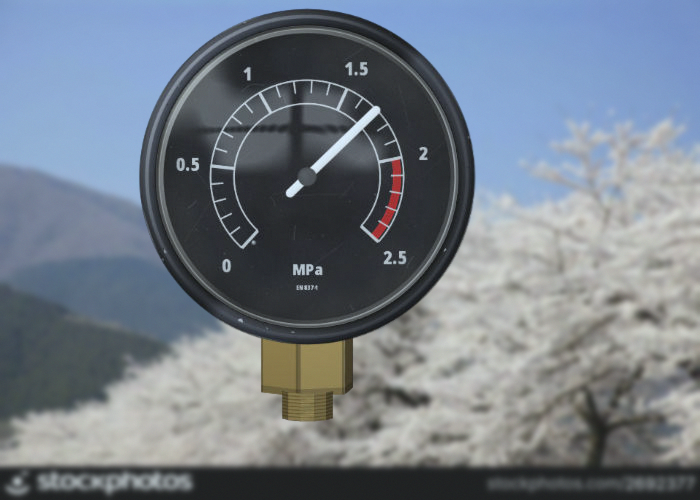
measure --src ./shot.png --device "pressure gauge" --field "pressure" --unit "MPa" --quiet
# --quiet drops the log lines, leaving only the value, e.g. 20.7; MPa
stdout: 1.7; MPa
